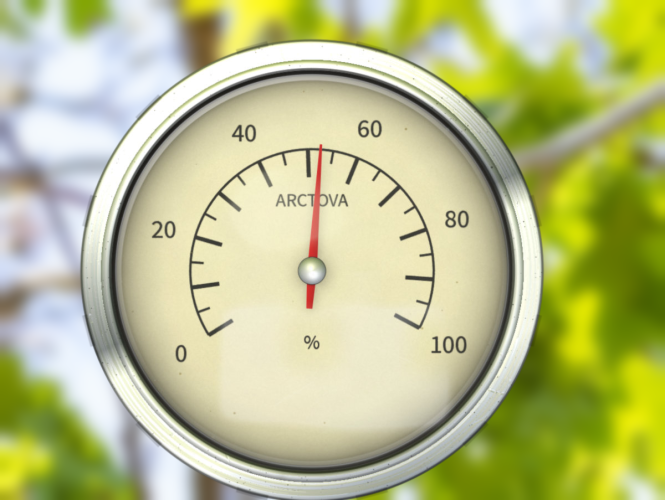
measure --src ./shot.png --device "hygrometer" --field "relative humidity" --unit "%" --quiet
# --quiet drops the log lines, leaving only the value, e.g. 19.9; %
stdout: 52.5; %
